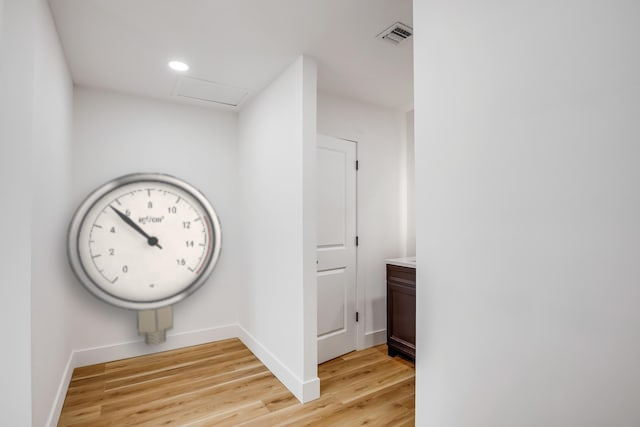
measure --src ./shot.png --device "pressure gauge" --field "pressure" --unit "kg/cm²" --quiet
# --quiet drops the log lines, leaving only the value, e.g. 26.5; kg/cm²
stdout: 5.5; kg/cm²
